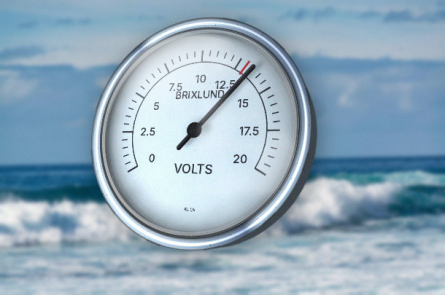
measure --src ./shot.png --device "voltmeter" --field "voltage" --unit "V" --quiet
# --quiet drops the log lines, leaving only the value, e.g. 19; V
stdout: 13.5; V
